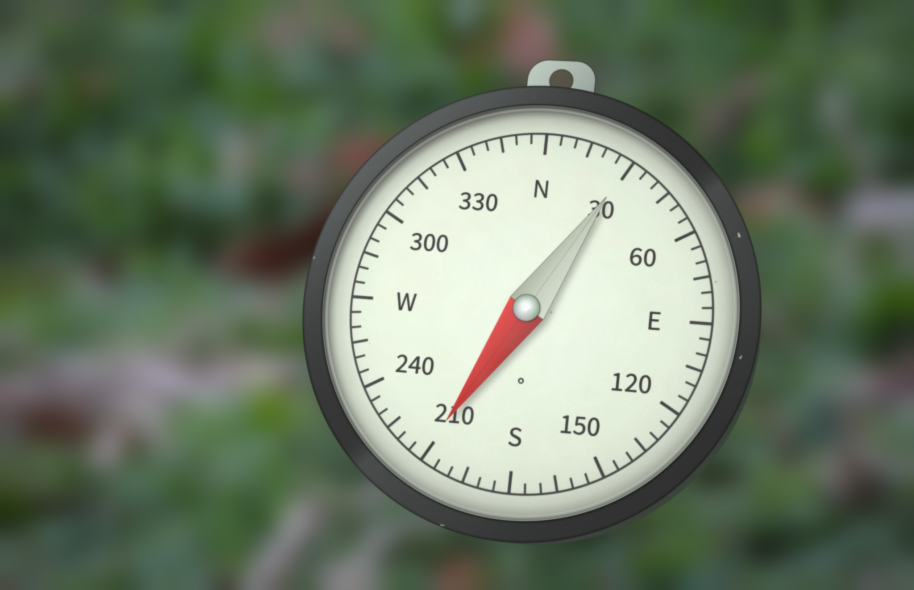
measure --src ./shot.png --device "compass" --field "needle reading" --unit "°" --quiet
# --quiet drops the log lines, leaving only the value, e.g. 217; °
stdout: 210; °
